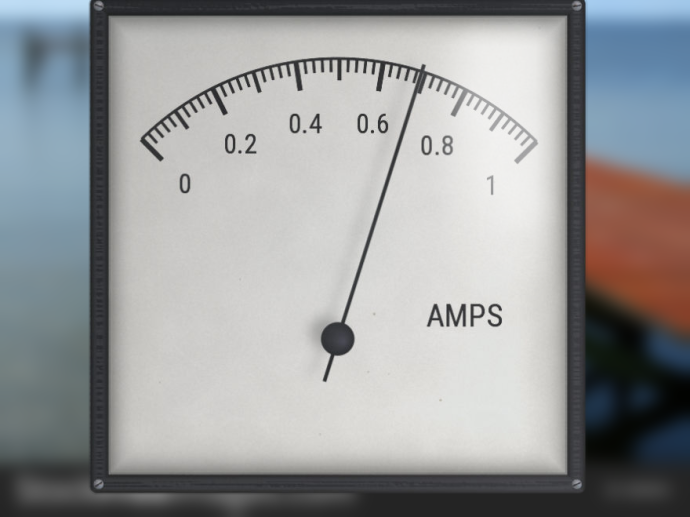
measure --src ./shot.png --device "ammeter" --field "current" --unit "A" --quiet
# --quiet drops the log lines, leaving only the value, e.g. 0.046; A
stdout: 0.69; A
